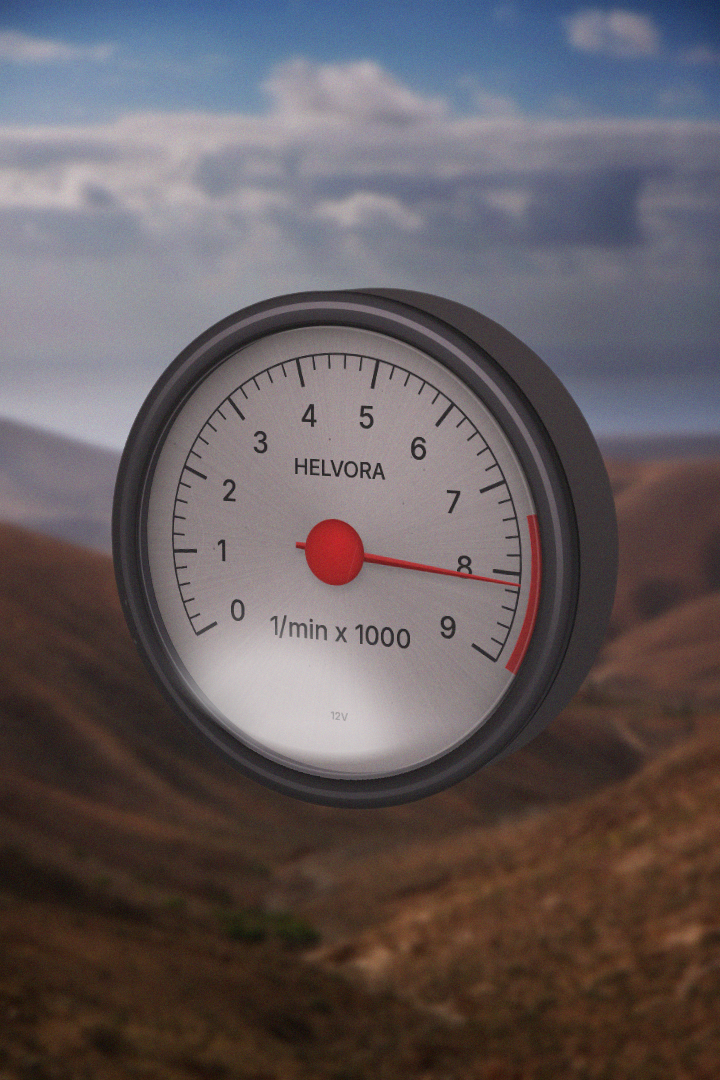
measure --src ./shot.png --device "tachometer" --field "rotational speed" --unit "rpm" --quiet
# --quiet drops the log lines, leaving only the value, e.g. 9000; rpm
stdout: 8100; rpm
